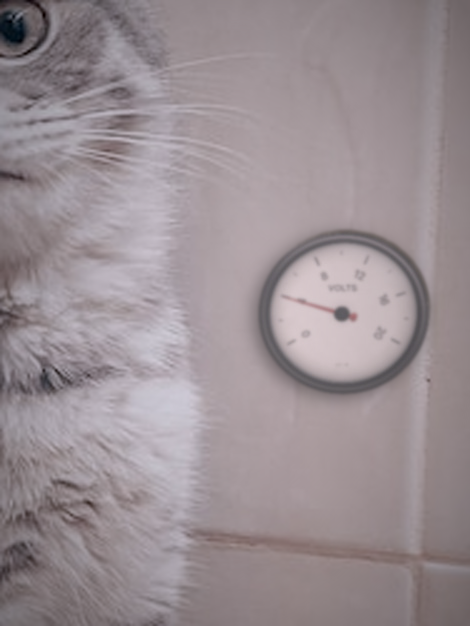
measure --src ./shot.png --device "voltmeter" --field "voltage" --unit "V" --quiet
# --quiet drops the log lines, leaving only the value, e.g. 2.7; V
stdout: 4; V
